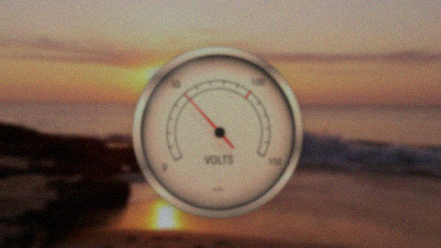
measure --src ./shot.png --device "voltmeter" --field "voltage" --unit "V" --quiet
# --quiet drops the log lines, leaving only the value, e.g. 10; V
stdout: 50; V
